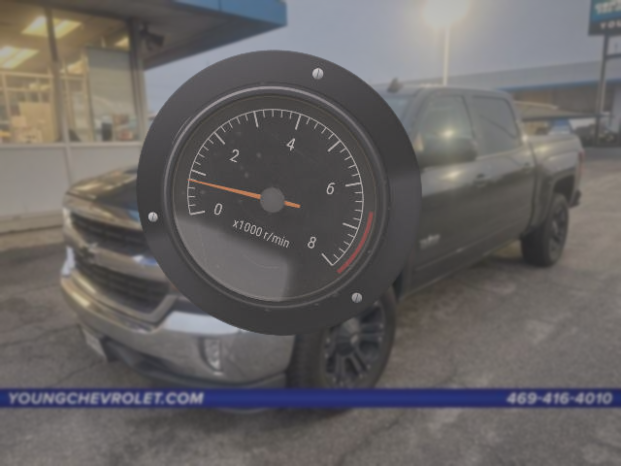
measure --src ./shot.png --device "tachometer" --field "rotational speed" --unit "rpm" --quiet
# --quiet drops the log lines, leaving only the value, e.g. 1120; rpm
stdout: 800; rpm
